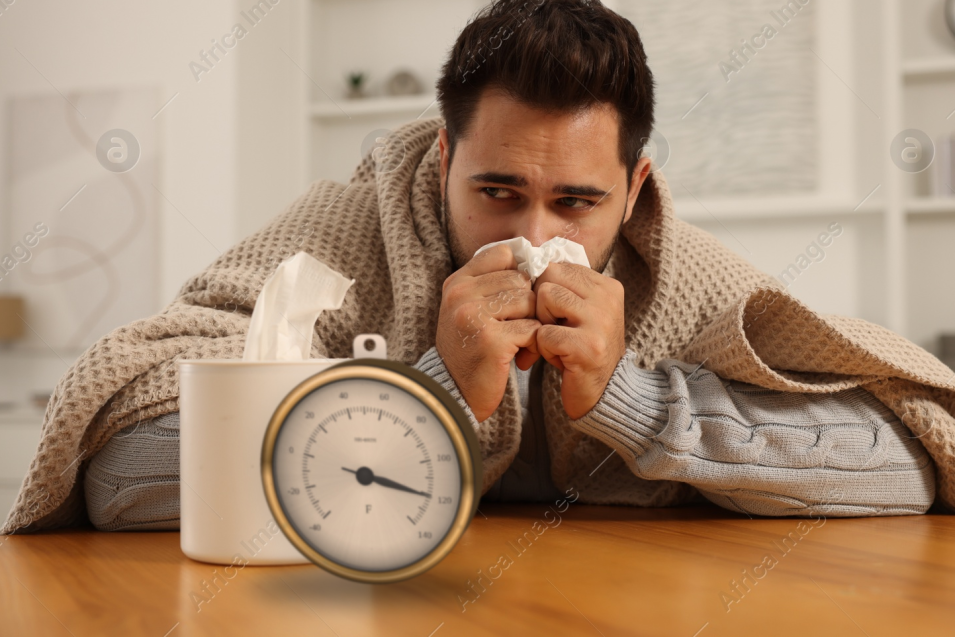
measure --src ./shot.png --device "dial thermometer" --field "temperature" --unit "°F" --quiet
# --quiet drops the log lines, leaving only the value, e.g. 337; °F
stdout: 120; °F
